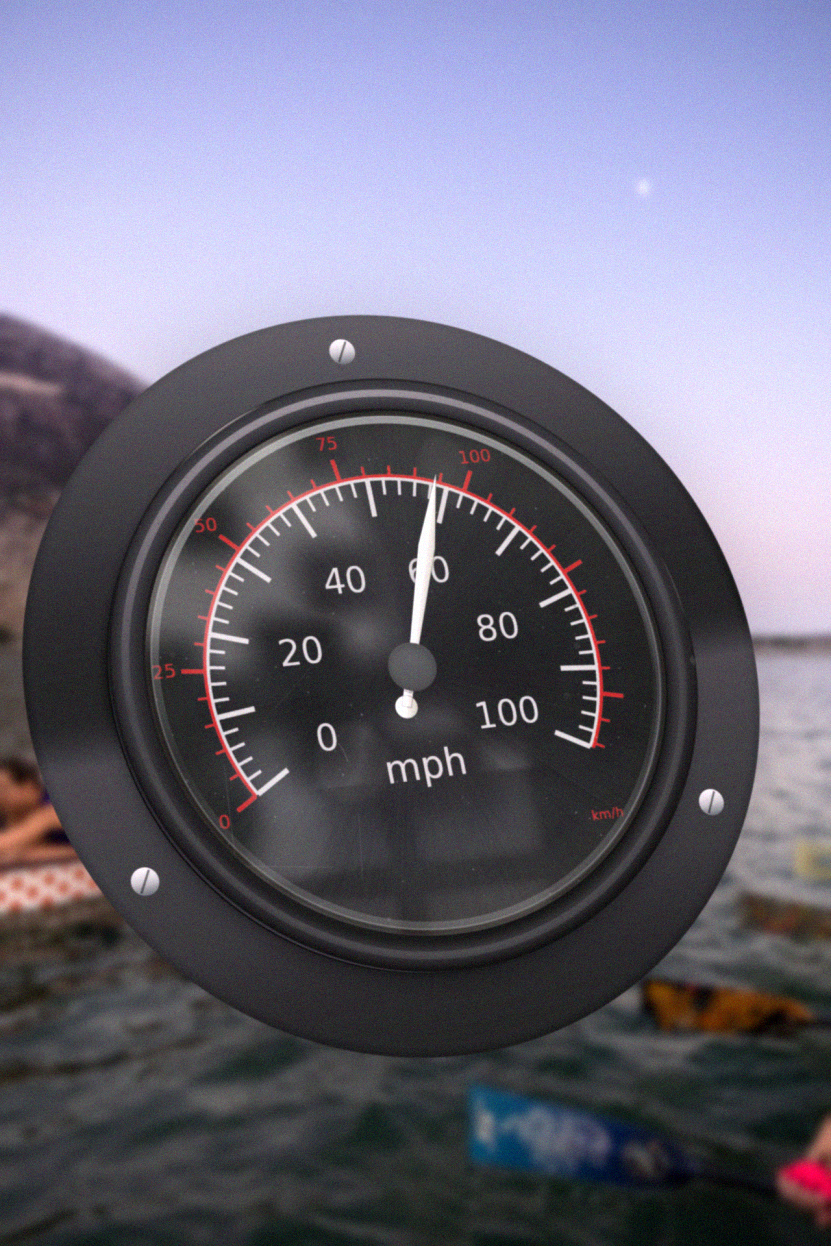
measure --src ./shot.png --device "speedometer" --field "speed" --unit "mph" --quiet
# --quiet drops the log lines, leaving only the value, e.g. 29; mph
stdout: 58; mph
